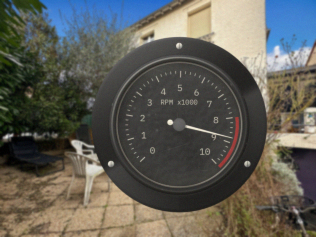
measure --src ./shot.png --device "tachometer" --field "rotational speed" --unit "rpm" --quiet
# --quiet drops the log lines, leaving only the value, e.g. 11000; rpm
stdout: 8800; rpm
